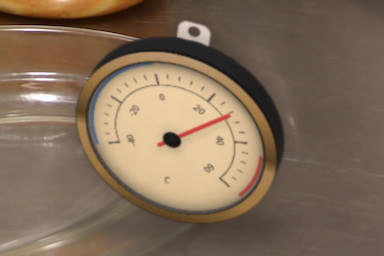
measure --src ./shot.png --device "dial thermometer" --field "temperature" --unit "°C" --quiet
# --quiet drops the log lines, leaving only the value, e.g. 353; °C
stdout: 28; °C
